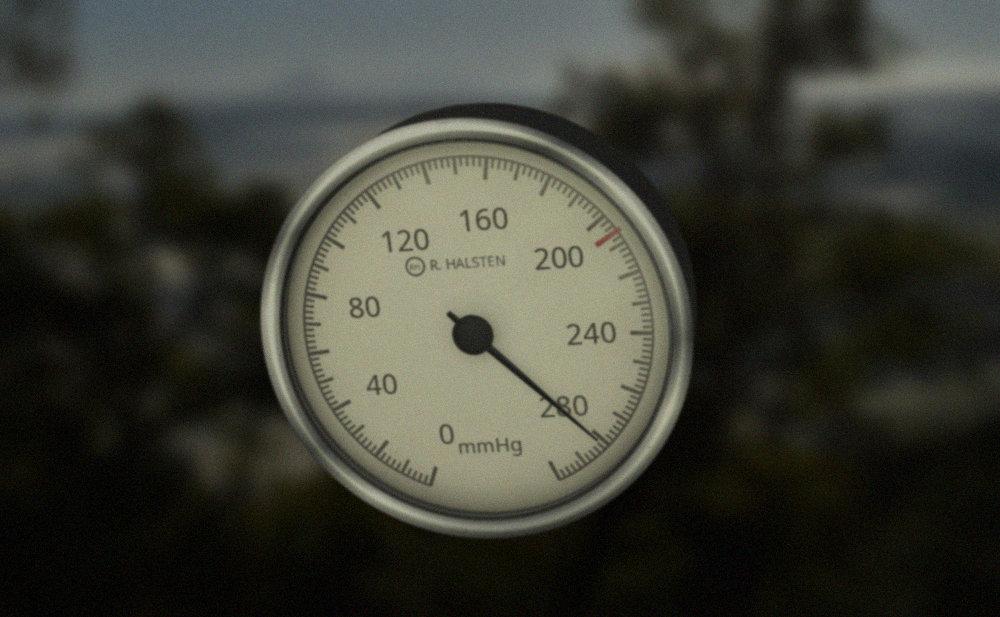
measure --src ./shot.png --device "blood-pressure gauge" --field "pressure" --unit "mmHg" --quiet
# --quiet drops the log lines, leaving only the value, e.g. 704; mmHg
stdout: 280; mmHg
